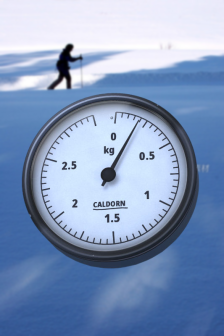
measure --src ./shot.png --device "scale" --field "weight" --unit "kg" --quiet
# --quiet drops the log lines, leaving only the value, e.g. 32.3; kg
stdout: 0.2; kg
